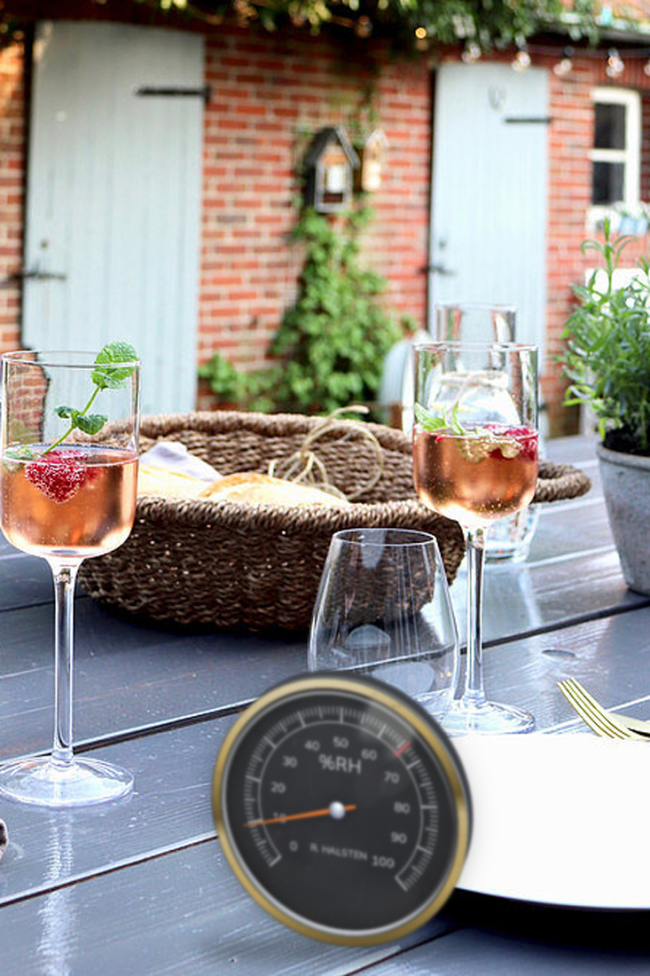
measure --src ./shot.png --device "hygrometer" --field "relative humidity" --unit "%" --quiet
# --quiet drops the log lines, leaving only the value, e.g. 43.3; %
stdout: 10; %
